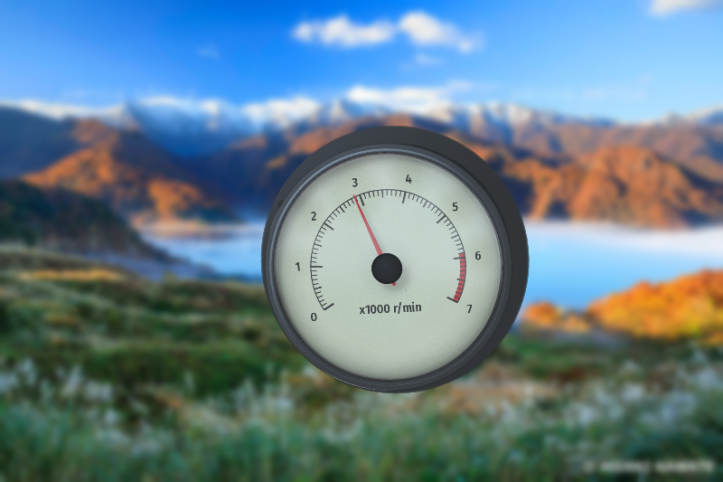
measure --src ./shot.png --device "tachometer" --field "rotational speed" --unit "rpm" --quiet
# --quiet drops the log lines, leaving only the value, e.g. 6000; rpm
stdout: 2900; rpm
